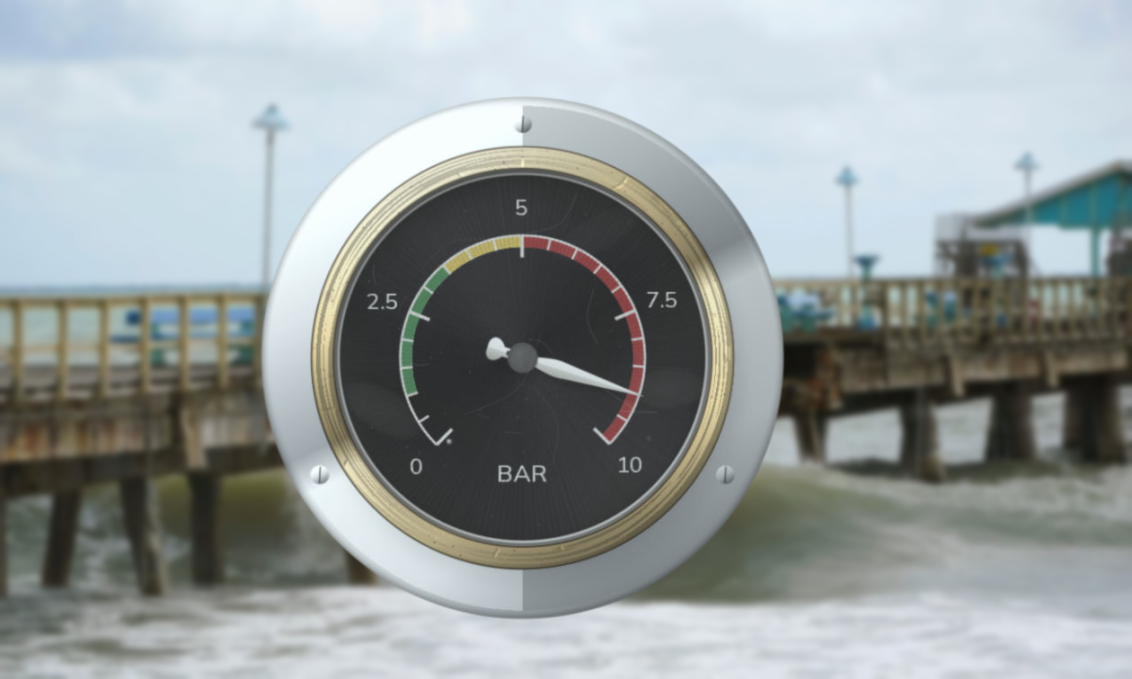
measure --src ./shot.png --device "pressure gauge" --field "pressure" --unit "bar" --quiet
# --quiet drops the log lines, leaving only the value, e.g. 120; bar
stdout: 9; bar
